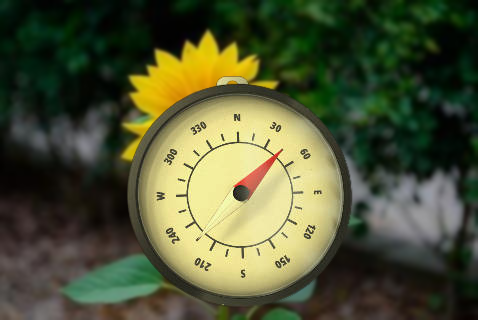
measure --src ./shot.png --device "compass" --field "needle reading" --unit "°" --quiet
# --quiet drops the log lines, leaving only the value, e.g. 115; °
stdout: 45; °
